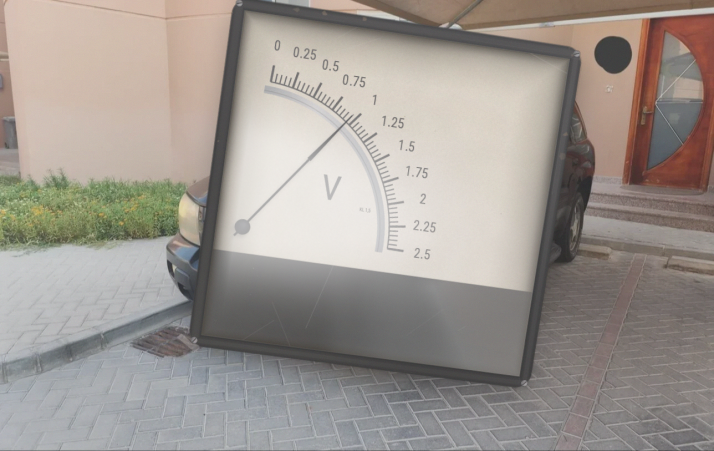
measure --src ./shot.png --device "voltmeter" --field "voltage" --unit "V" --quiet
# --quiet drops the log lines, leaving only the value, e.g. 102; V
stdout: 0.95; V
